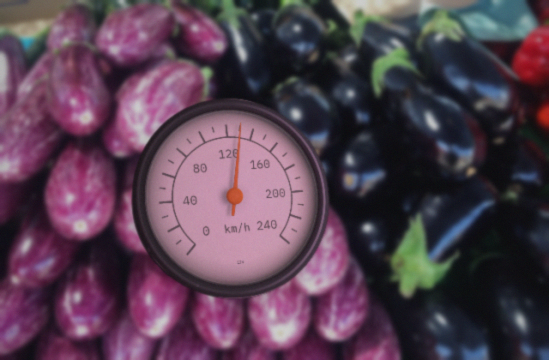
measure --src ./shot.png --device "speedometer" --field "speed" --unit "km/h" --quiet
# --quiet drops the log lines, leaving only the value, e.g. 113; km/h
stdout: 130; km/h
